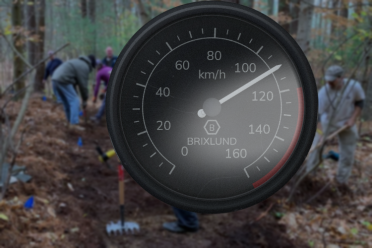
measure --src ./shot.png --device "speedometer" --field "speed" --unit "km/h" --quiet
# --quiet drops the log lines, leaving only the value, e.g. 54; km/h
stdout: 110; km/h
